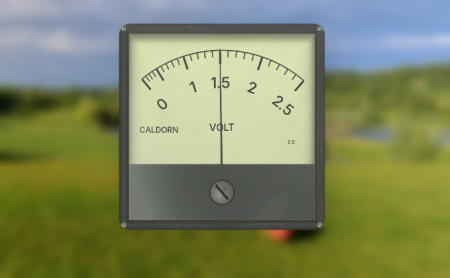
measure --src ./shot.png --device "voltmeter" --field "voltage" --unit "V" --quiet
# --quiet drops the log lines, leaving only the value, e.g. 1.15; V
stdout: 1.5; V
